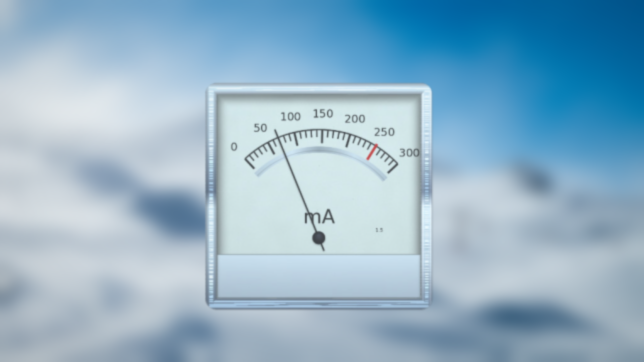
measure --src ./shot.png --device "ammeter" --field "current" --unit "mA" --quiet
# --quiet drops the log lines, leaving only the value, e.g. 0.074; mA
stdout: 70; mA
